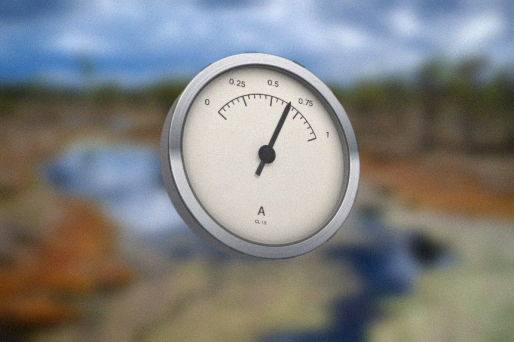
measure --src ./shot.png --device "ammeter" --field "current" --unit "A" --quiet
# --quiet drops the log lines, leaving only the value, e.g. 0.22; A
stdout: 0.65; A
